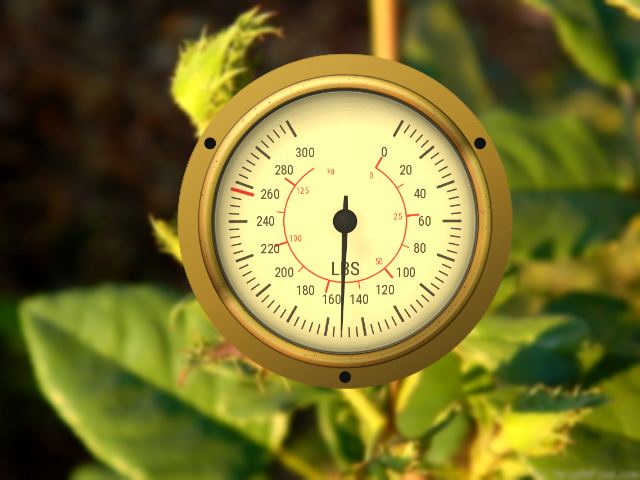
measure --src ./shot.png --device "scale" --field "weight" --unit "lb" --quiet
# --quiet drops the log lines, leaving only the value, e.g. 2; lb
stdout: 152; lb
